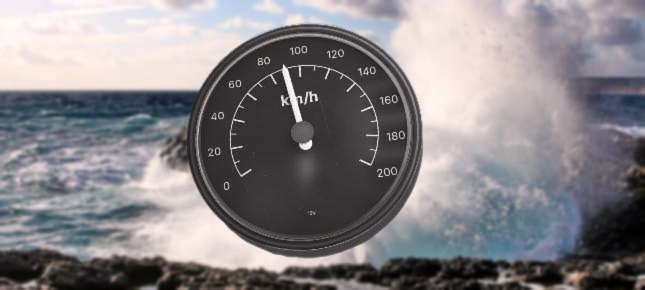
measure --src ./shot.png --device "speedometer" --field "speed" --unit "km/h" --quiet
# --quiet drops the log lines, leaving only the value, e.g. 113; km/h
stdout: 90; km/h
